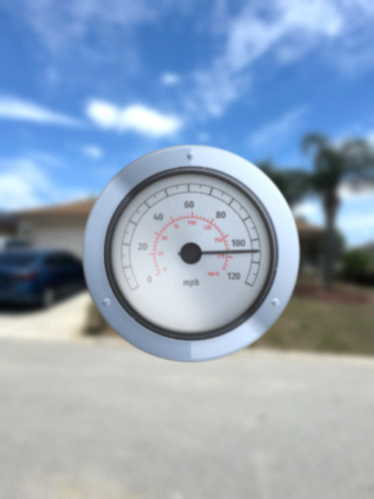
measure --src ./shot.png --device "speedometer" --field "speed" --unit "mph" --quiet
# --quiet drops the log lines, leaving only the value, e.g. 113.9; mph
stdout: 105; mph
